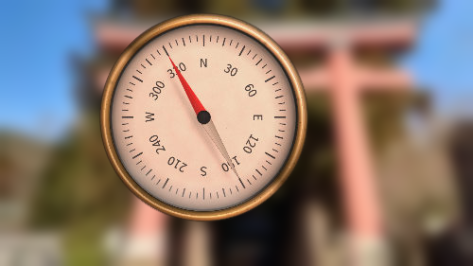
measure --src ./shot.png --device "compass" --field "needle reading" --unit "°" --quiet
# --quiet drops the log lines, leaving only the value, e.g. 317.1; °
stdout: 330; °
